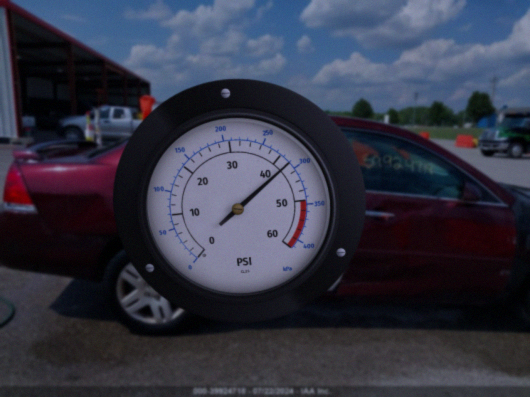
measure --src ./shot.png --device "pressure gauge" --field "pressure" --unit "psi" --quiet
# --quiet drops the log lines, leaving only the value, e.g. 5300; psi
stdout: 42; psi
